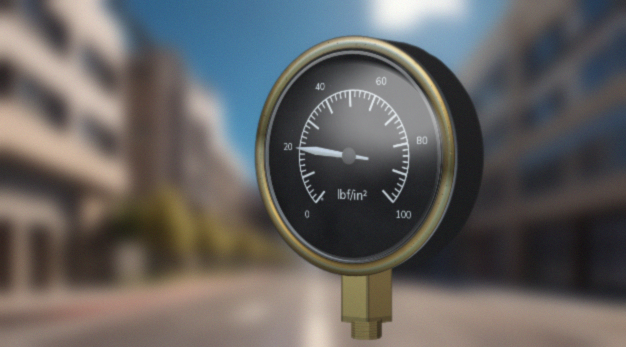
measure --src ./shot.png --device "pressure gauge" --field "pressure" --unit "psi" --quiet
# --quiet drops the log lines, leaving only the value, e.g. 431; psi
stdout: 20; psi
